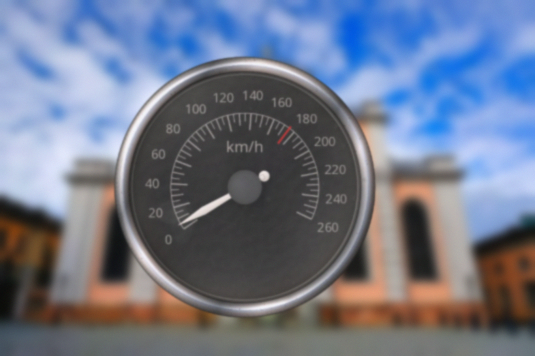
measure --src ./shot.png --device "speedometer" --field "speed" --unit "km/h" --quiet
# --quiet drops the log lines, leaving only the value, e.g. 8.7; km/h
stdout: 5; km/h
